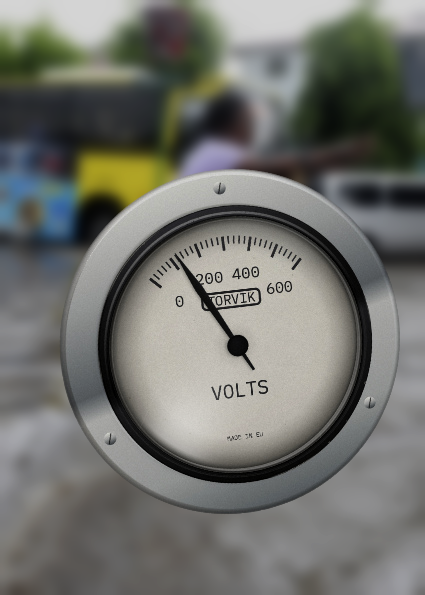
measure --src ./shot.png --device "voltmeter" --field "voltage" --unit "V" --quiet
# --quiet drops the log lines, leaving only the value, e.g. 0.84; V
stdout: 120; V
